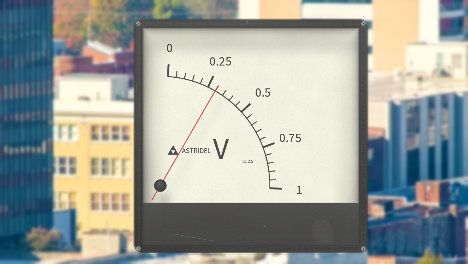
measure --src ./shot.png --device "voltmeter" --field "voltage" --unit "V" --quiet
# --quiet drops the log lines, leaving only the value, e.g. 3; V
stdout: 0.3; V
